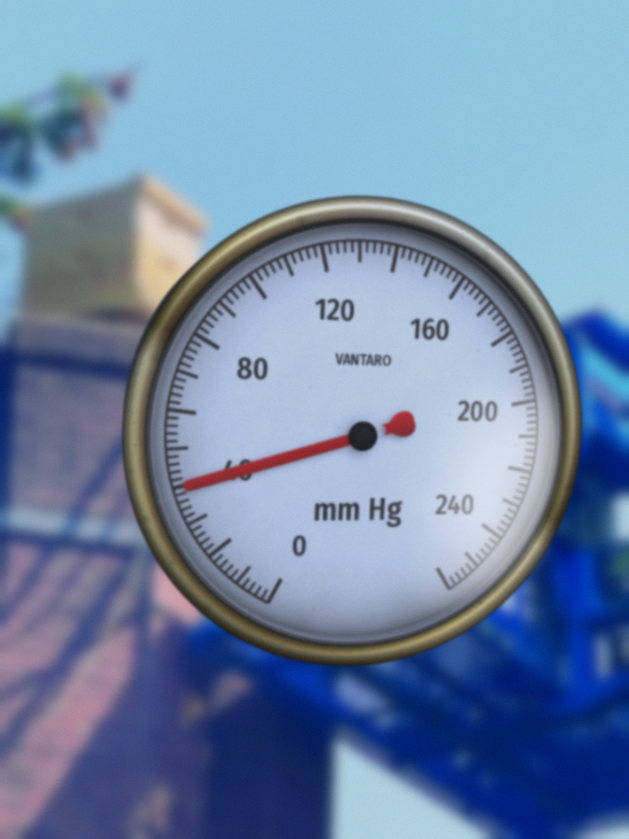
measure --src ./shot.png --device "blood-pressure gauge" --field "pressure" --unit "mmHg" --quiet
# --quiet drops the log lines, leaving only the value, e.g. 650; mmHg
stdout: 40; mmHg
